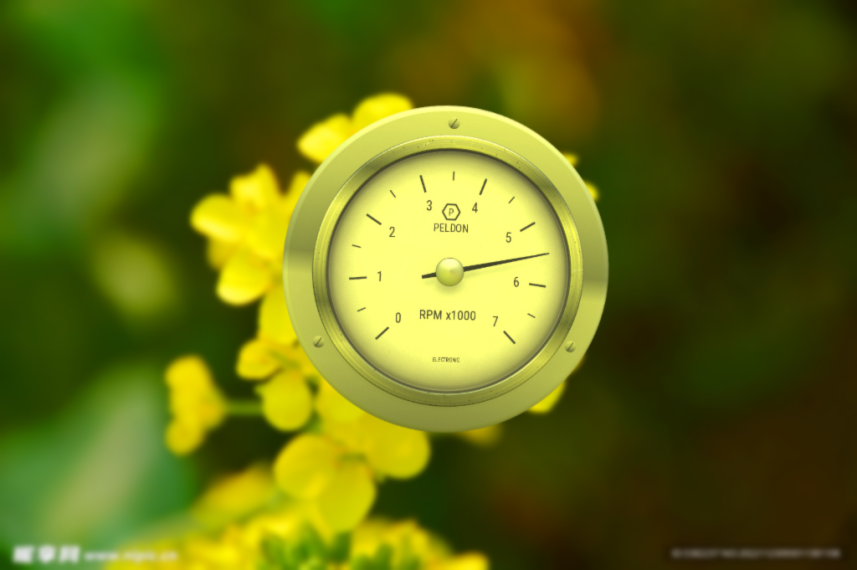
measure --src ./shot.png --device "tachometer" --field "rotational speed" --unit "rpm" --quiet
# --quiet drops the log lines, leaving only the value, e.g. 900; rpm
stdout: 5500; rpm
